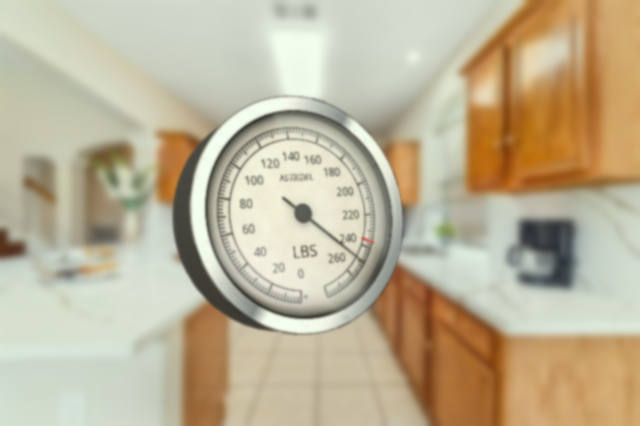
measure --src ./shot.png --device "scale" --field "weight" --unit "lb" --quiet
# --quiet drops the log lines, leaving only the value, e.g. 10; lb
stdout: 250; lb
